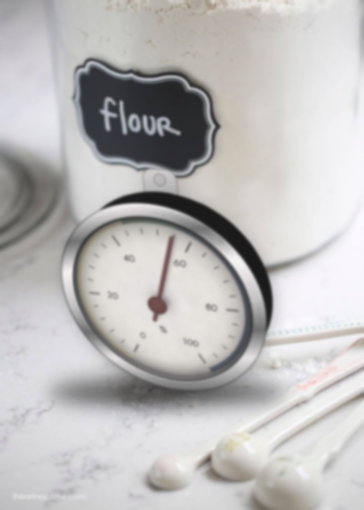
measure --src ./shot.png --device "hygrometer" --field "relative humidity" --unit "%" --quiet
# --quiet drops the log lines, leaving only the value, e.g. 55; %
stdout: 56; %
